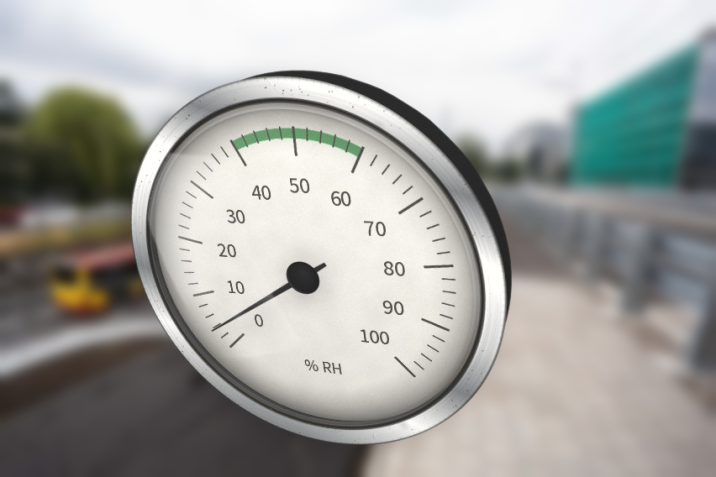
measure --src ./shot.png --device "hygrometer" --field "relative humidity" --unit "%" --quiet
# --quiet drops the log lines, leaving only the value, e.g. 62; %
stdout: 4; %
